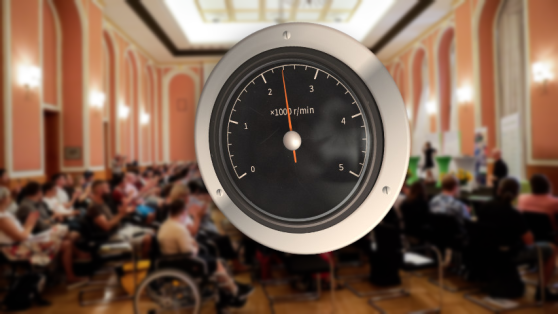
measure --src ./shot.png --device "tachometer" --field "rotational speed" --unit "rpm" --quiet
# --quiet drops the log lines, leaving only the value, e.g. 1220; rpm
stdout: 2400; rpm
